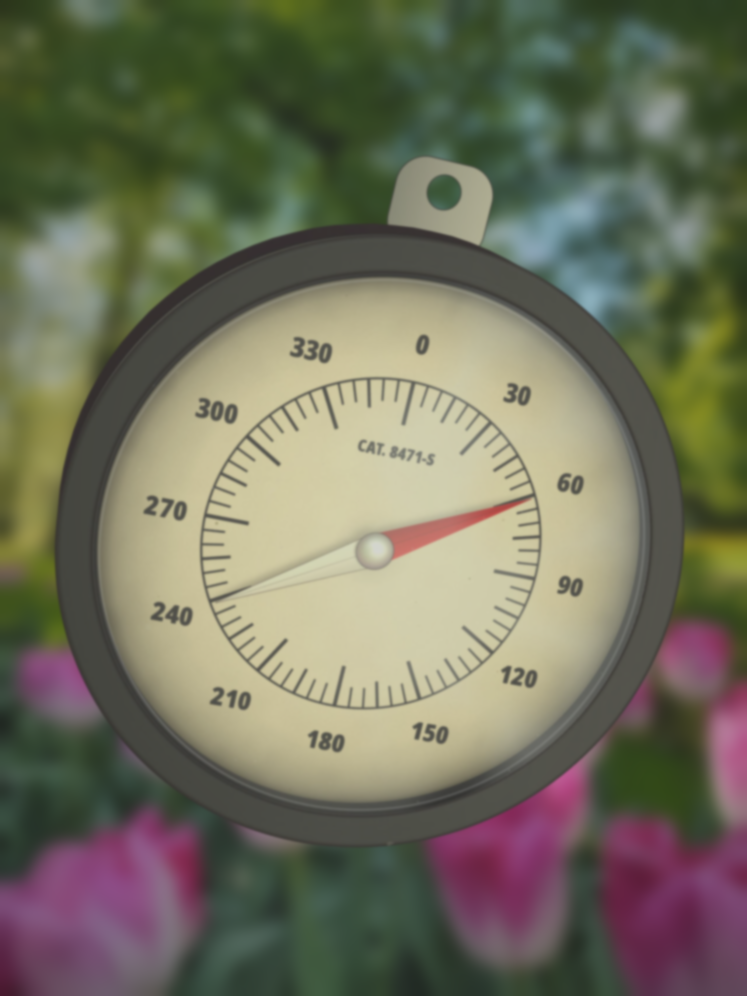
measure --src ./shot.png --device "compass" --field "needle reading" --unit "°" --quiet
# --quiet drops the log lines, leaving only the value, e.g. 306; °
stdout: 60; °
